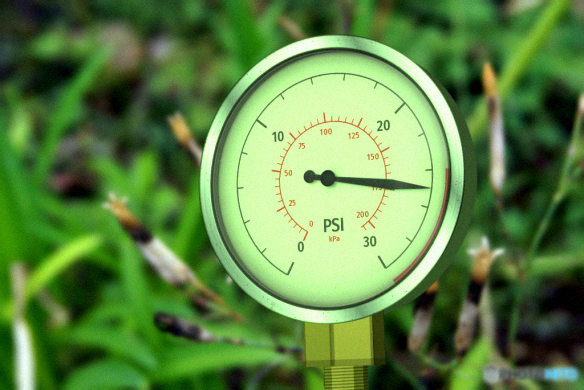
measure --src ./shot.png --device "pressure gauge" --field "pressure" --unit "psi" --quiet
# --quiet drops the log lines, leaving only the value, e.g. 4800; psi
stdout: 25; psi
